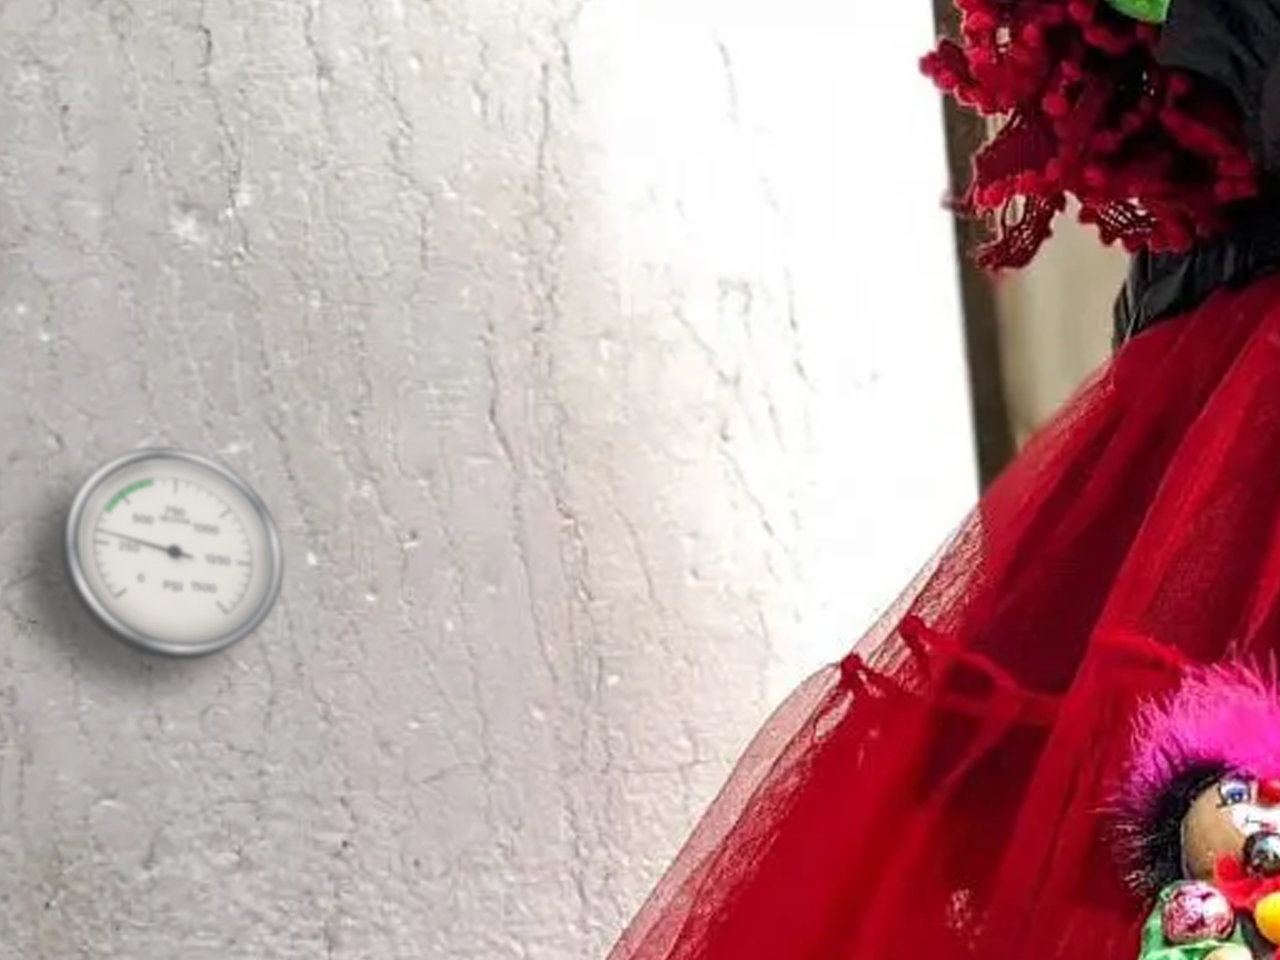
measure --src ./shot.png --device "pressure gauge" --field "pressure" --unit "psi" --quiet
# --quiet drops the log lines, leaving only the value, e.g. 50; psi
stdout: 300; psi
